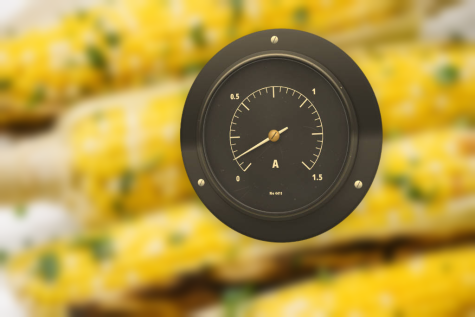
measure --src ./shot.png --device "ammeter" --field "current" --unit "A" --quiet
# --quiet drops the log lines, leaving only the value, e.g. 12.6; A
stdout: 0.1; A
